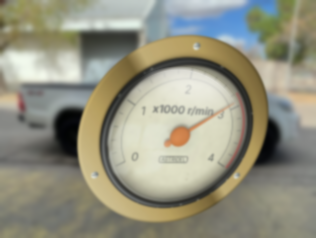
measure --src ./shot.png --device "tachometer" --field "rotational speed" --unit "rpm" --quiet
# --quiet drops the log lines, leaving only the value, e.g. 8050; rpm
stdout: 2900; rpm
